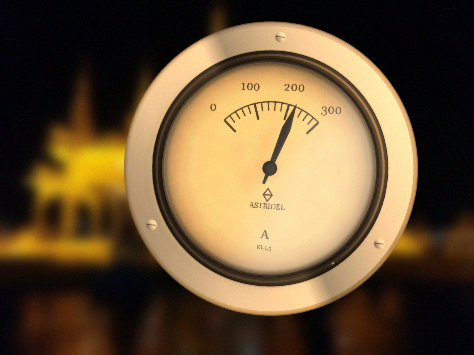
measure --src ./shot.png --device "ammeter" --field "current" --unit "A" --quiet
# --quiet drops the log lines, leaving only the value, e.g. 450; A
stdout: 220; A
